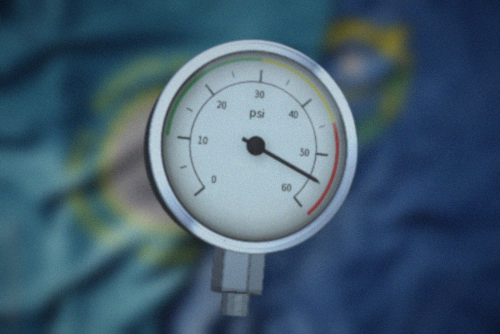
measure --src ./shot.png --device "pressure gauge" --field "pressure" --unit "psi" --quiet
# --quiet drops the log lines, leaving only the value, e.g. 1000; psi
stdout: 55; psi
